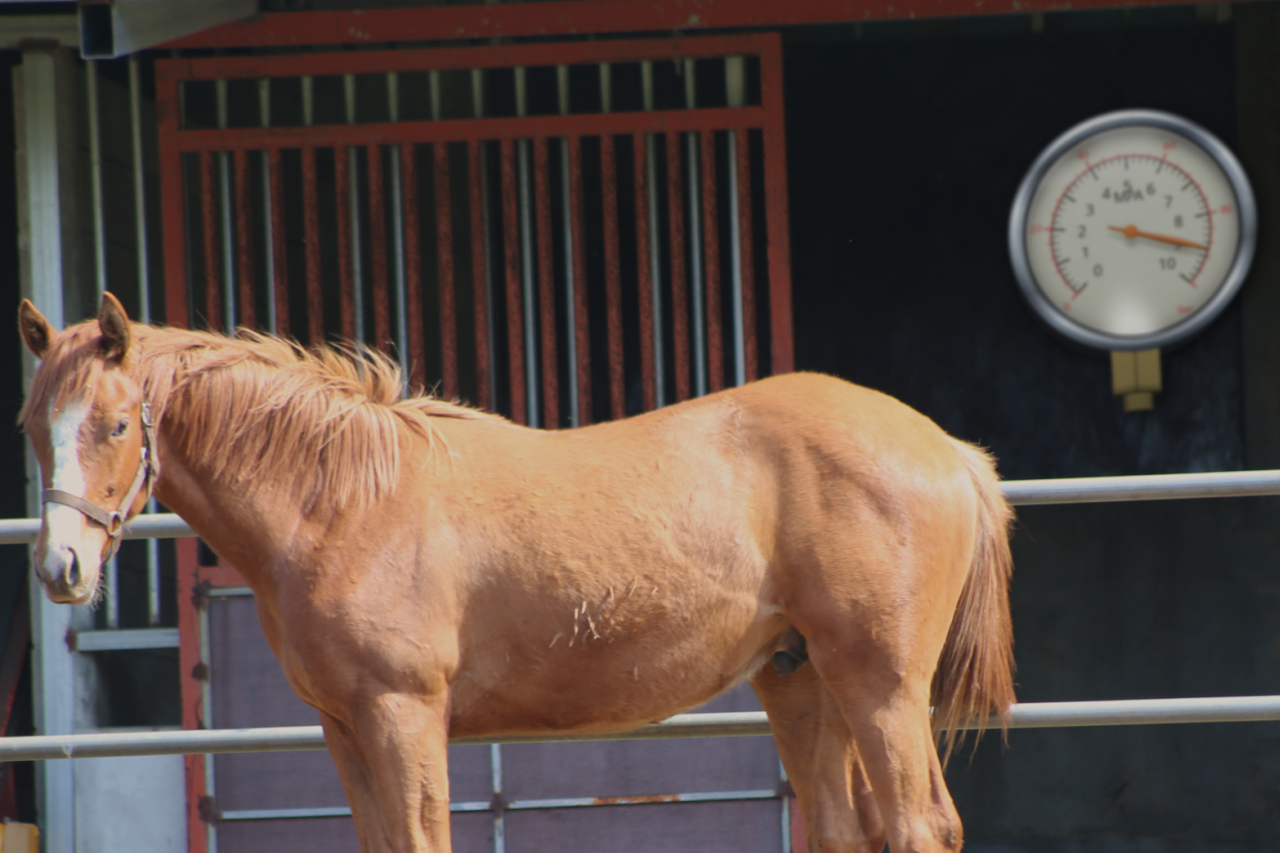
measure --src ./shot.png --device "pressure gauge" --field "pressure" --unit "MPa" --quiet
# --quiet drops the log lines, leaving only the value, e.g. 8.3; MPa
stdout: 9; MPa
